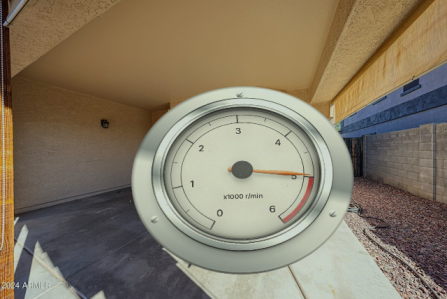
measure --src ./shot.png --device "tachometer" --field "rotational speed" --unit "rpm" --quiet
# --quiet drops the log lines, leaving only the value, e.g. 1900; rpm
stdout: 5000; rpm
